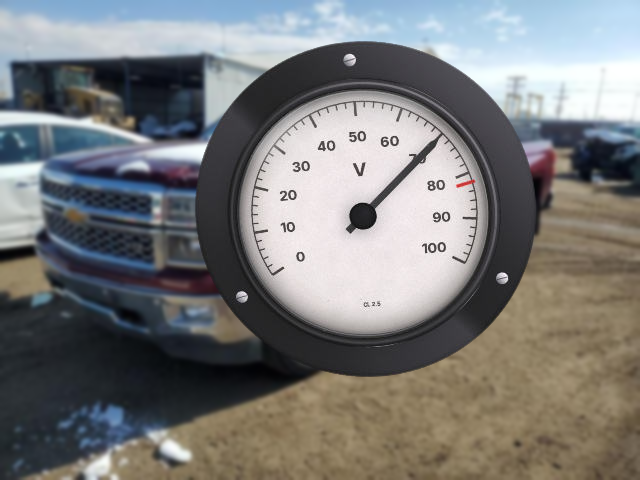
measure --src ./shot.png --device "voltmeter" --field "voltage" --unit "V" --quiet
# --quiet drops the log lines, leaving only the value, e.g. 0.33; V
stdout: 70; V
